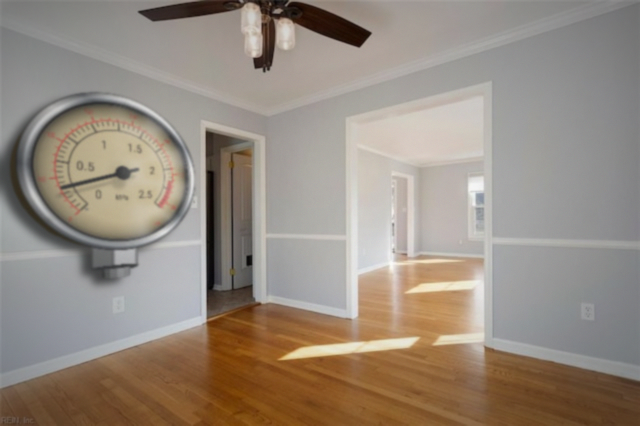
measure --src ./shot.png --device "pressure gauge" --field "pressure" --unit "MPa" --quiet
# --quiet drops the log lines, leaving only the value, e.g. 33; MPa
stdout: 0.25; MPa
